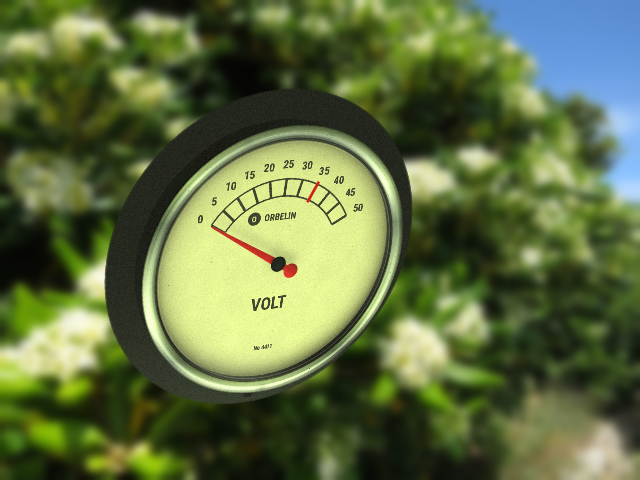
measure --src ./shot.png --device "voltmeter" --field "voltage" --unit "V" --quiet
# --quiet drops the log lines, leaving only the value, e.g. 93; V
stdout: 0; V
